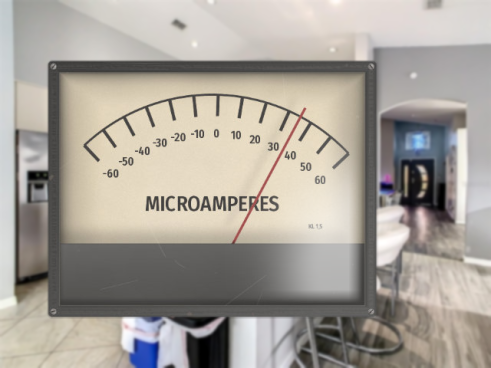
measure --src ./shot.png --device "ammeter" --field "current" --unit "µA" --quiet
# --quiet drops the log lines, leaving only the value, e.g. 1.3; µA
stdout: 35; µA
